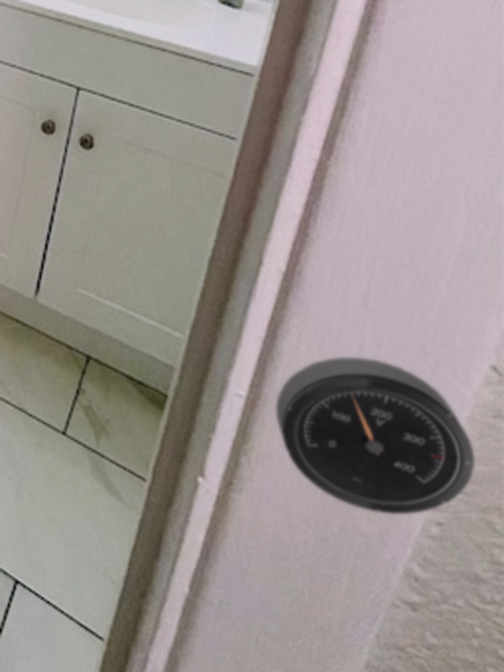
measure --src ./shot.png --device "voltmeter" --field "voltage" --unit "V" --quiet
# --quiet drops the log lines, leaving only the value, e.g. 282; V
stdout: 150; V
